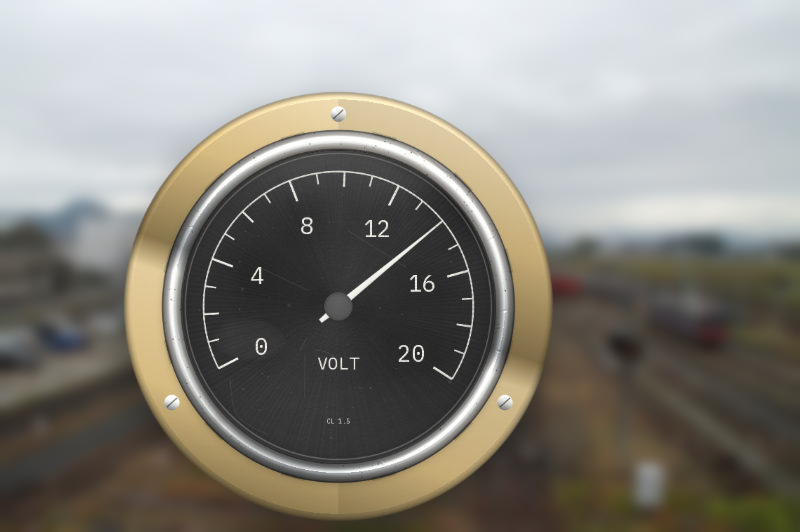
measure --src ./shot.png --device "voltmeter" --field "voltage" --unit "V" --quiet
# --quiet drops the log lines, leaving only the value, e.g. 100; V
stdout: 14; V
